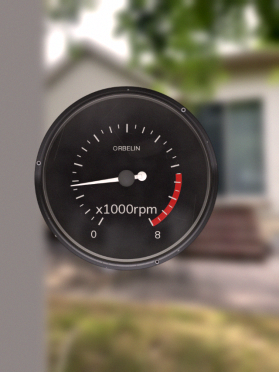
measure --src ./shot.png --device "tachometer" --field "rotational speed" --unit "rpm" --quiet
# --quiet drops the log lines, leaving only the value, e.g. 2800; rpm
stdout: 1375; rpm
